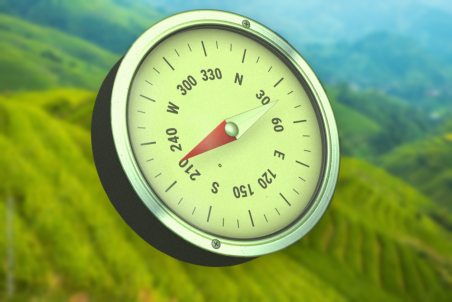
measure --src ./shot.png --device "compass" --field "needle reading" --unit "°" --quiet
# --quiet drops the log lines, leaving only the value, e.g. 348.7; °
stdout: 220; °
